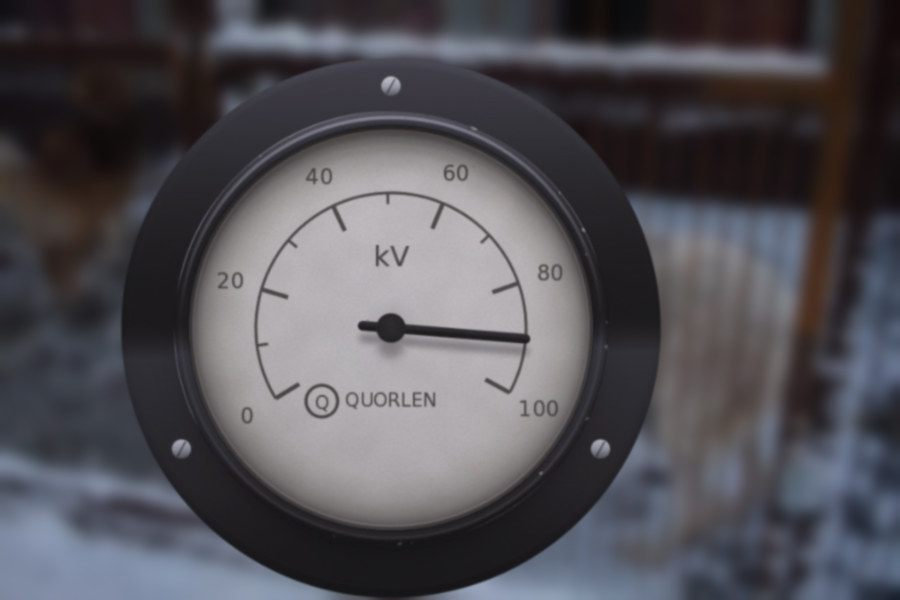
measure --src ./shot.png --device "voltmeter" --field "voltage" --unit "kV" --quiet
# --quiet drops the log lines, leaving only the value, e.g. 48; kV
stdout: 90; kV
